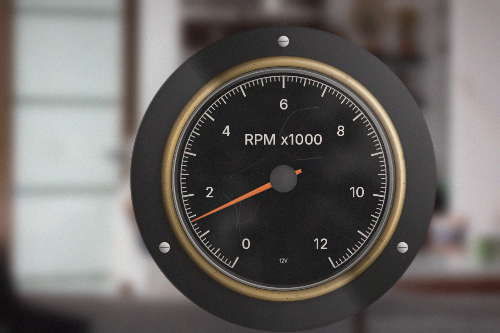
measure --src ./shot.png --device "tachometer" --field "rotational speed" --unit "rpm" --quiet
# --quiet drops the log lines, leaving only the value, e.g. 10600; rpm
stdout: 1400; rpm
